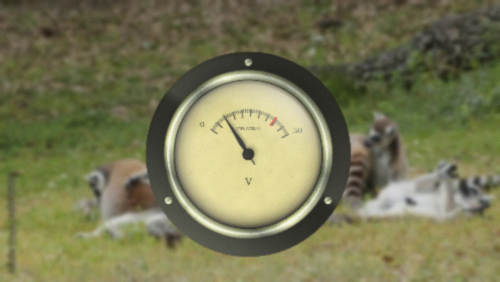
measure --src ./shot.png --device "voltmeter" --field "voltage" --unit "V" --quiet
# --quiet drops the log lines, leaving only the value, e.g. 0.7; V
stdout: 10; V
